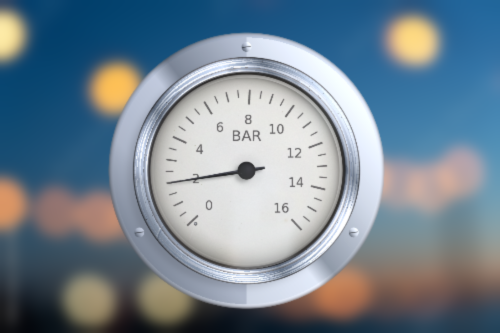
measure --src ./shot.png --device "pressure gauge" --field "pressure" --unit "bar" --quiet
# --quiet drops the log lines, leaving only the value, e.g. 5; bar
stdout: 2; bar
